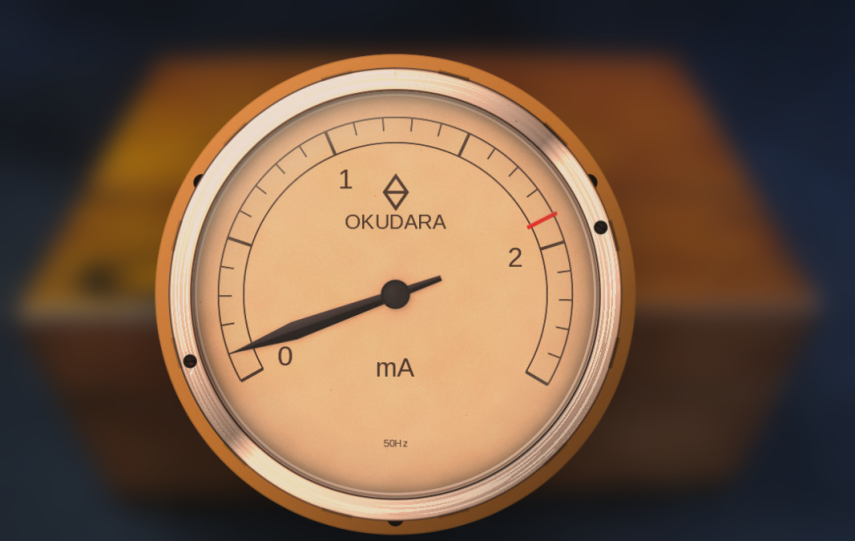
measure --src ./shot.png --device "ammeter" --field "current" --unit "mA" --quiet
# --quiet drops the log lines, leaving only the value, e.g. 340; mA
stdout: 0.1; mA
